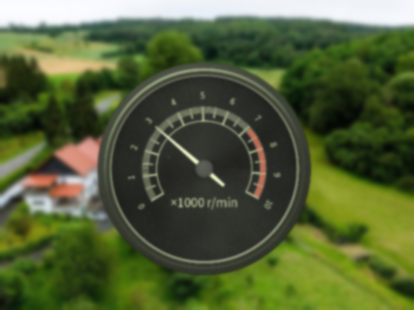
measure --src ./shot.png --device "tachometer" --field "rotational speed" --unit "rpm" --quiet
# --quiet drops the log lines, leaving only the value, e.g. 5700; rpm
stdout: 3000; rpm
